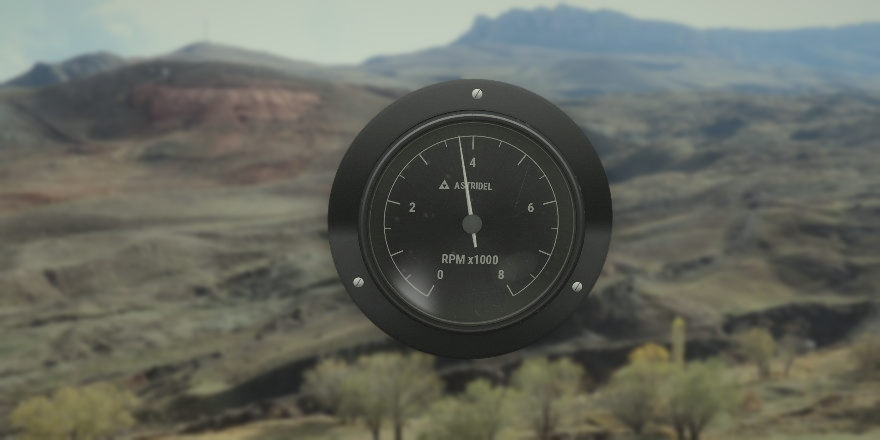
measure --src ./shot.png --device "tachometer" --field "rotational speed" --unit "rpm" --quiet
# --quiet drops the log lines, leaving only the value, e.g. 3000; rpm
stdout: 3750; rpm
